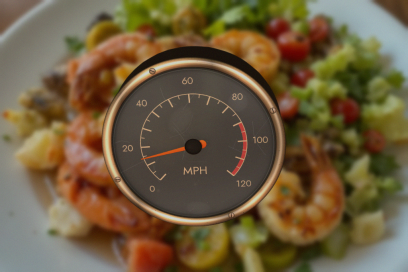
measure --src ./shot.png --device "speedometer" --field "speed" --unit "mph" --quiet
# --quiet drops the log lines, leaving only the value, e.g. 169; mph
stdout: 15; mph
